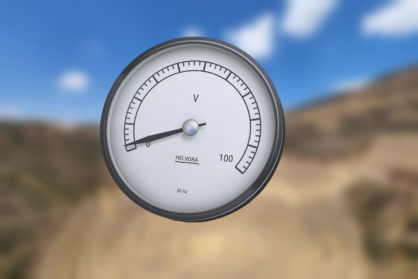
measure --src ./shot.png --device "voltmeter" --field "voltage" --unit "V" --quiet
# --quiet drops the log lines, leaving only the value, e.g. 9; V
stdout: 2; V
